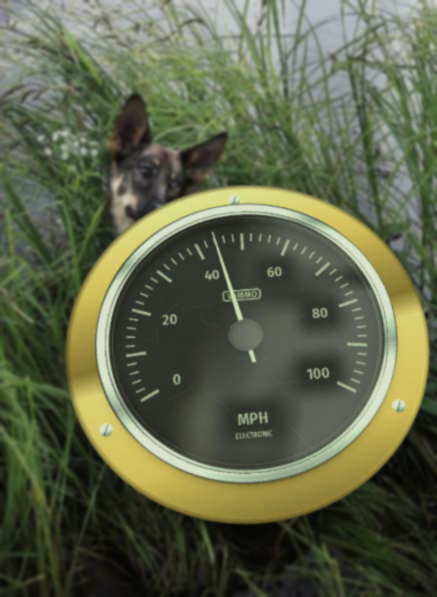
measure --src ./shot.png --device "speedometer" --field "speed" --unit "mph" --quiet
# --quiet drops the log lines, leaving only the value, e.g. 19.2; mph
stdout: 44; mph
